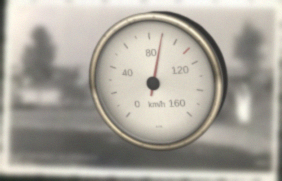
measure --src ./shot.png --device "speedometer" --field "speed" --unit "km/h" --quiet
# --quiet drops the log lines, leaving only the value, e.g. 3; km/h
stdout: 90; km/h
